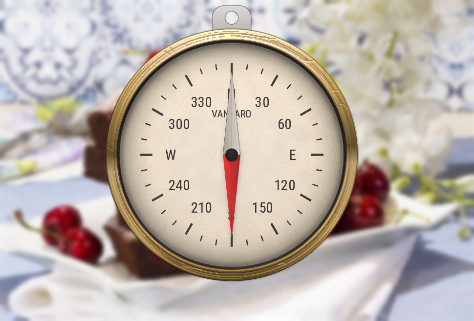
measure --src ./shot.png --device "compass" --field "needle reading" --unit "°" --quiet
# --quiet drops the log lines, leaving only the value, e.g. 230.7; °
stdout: 180; °
